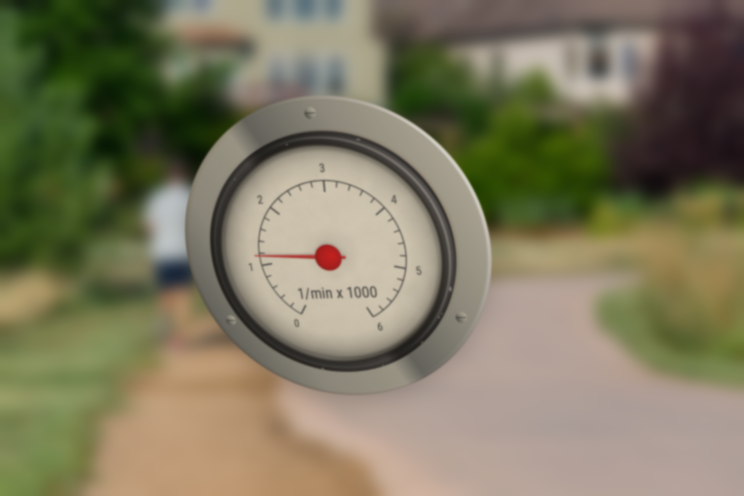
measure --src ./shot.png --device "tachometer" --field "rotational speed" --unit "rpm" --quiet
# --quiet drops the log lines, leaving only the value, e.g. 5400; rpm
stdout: 1200; rpm
